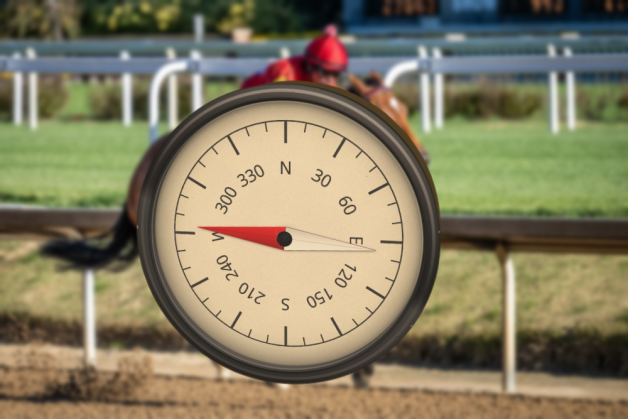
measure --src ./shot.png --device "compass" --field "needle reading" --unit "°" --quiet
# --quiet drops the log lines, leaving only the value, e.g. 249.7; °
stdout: 275; °
